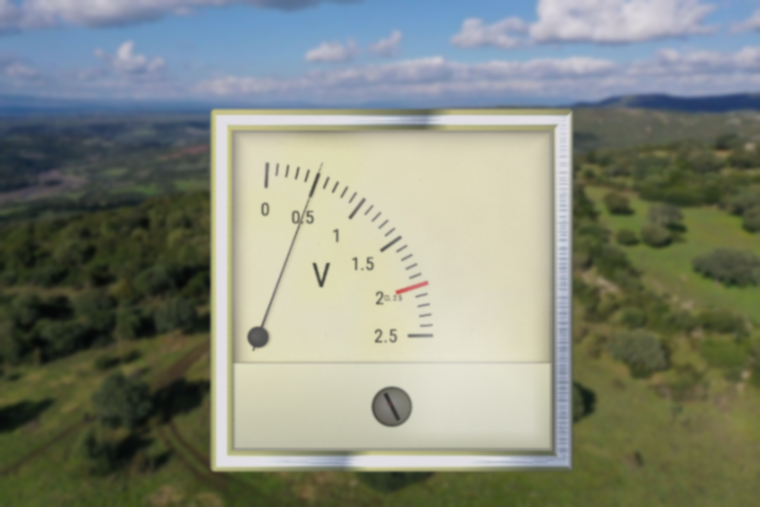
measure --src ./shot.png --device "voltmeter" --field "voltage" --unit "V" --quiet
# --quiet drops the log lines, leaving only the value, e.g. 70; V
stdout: 0.5; V
